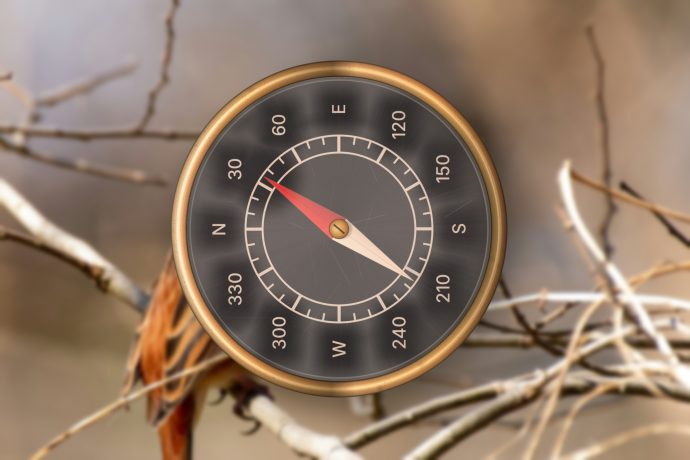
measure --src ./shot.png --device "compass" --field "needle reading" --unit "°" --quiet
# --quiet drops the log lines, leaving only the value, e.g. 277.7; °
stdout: 35; °
